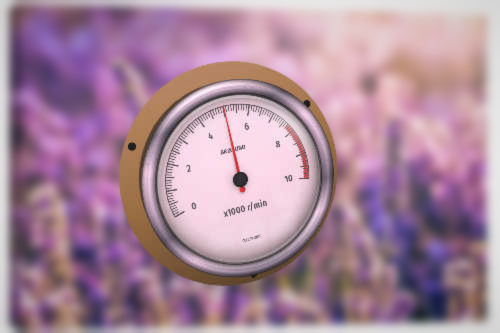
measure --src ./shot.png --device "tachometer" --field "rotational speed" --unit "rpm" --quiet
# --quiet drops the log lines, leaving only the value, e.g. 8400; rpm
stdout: 5000; rpm
